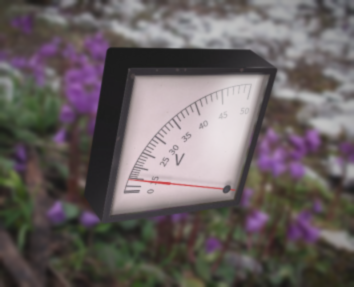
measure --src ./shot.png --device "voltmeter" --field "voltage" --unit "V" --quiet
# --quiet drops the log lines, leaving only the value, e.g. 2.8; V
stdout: 15; V
